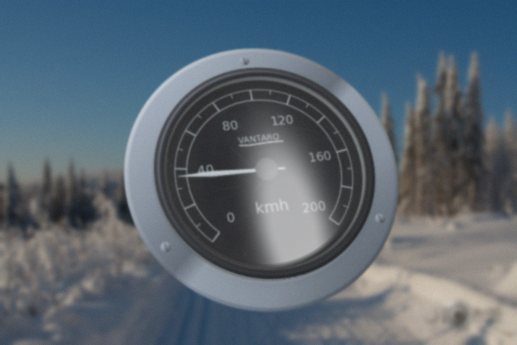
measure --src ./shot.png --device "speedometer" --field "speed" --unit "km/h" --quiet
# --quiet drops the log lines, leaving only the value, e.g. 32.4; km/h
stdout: 35; km/h
